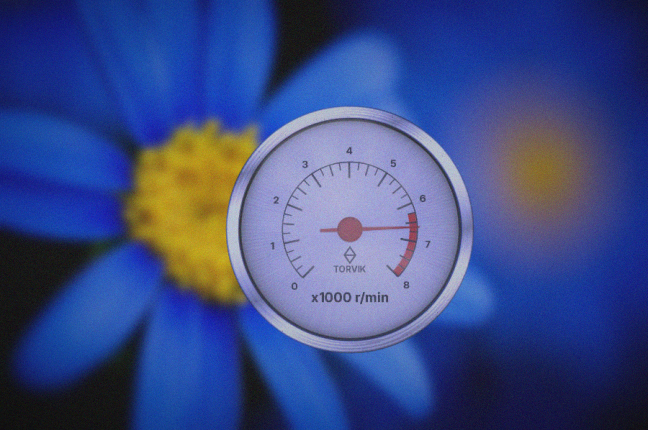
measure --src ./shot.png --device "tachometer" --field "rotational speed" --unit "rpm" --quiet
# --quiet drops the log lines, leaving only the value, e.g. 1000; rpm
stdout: 6625; rpm
